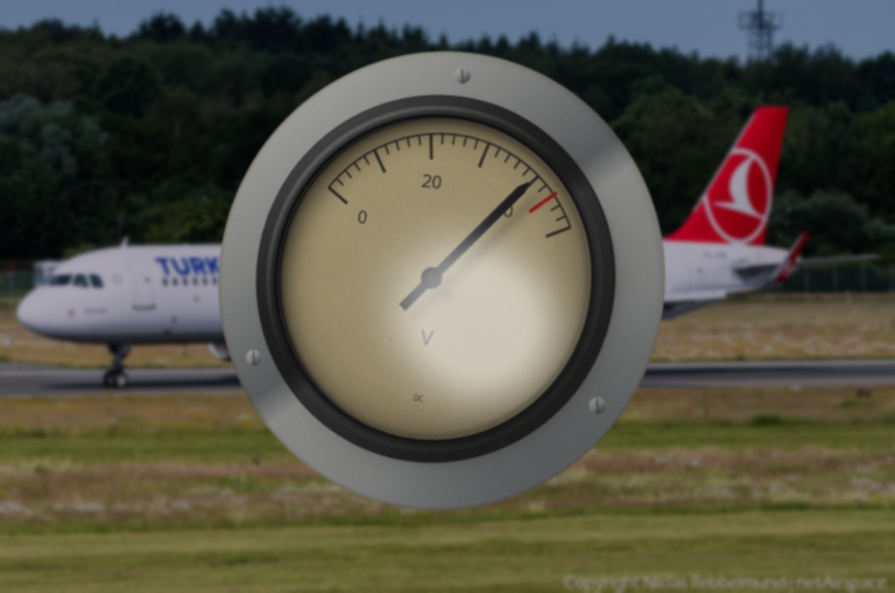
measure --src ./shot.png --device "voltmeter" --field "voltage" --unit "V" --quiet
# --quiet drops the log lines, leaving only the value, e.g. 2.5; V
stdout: 40; V
